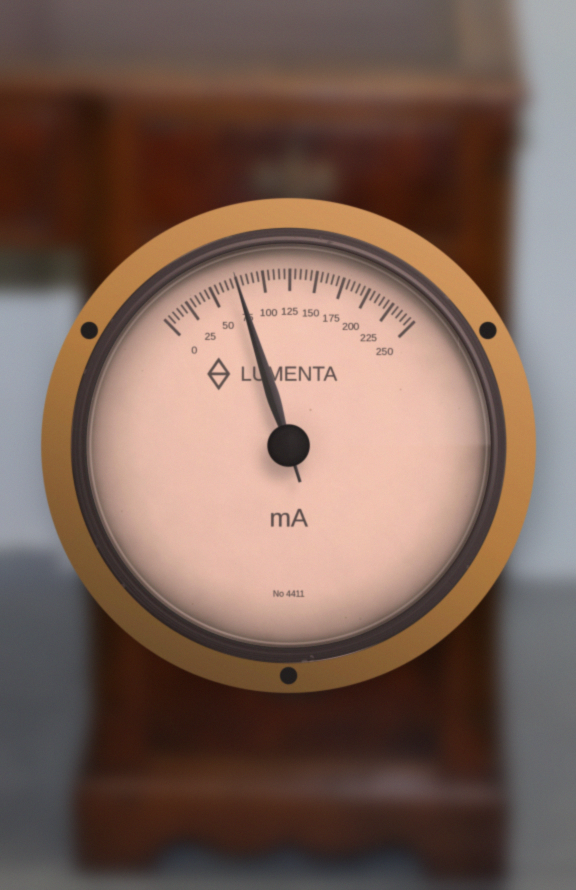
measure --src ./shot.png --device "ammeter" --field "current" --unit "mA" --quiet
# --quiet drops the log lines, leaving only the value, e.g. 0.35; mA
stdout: 75; mA
